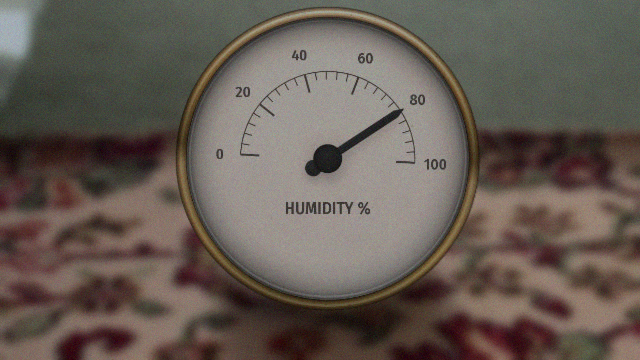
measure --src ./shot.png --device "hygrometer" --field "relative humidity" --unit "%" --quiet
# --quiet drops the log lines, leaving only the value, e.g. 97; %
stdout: 80; %
